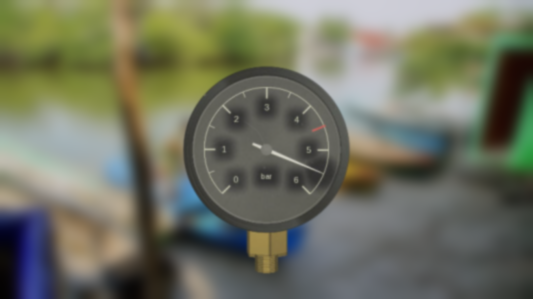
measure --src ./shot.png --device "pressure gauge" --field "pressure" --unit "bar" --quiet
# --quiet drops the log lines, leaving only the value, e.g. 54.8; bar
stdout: 5.5; bar
